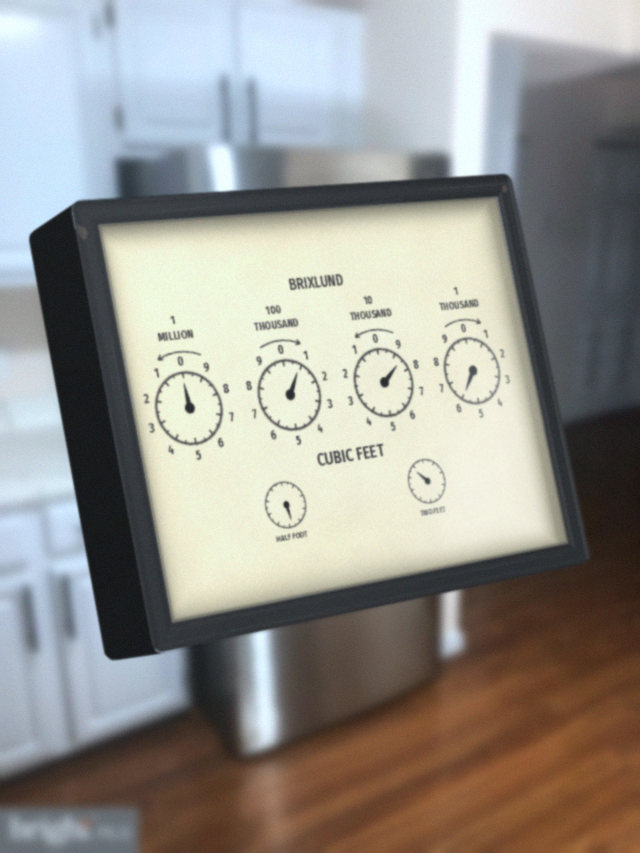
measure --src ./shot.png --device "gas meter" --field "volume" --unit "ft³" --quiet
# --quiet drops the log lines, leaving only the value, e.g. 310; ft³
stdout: 8600; ft³
